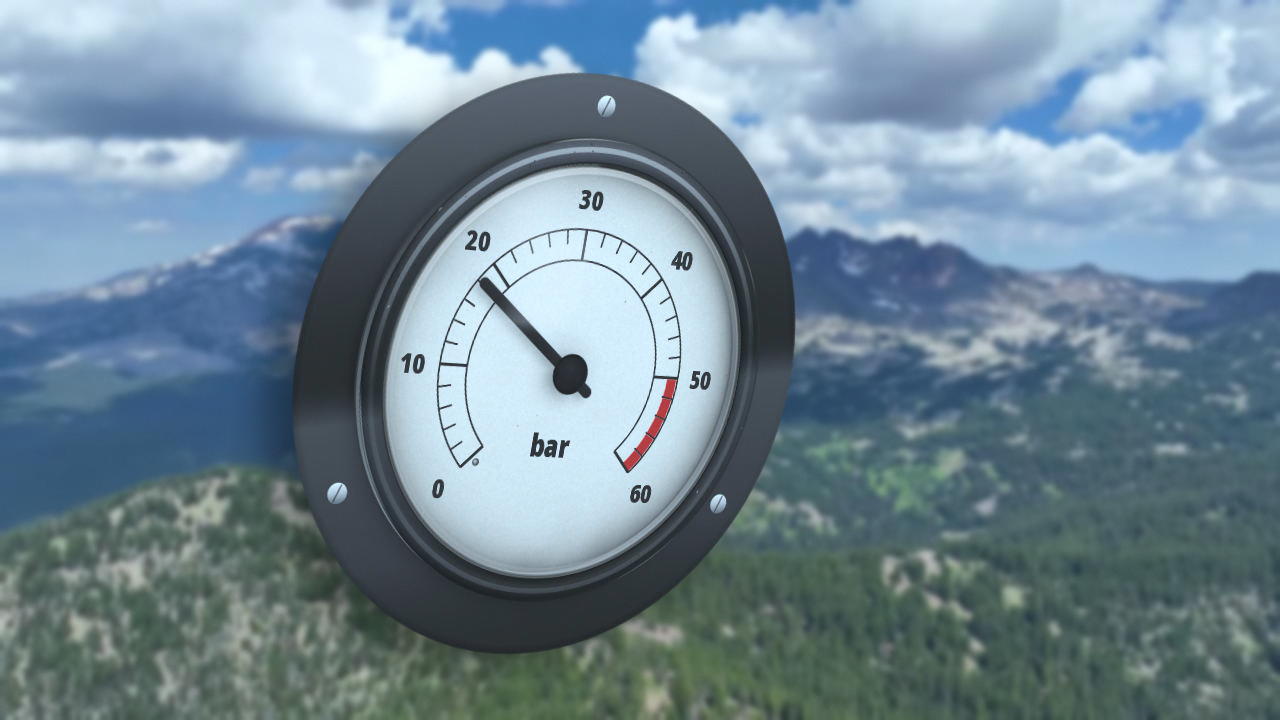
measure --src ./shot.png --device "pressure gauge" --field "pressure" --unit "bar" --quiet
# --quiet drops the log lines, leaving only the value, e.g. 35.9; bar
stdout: 18; bar
